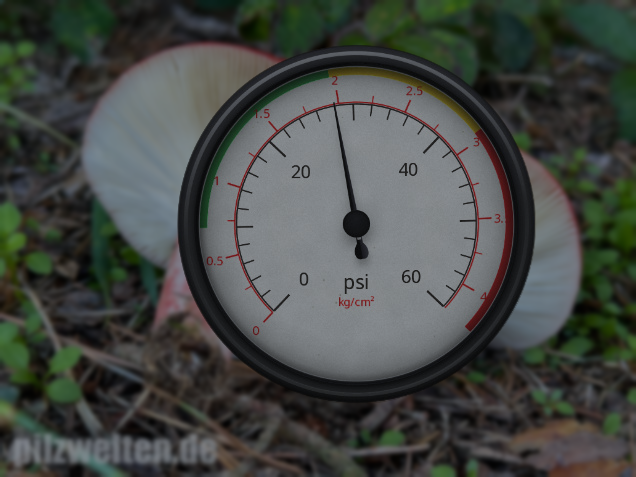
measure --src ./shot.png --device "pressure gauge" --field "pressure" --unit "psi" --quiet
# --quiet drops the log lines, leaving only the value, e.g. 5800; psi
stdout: 28; psi
